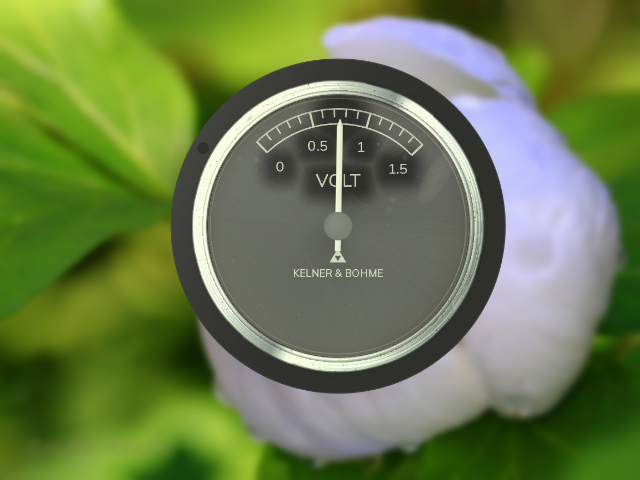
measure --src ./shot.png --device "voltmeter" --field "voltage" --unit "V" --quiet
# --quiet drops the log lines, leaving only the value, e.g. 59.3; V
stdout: 0.75; V
